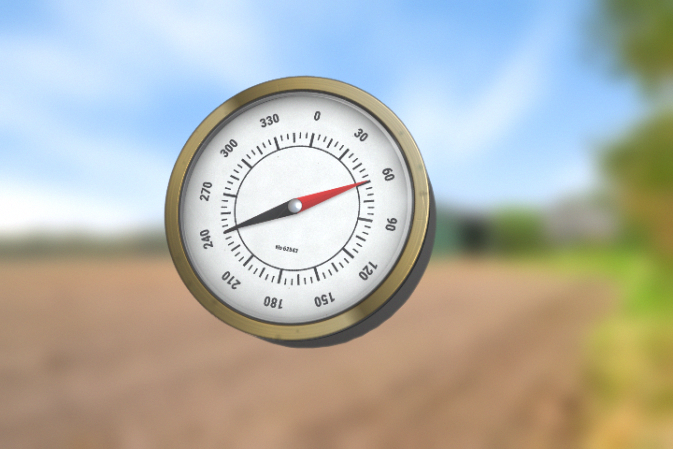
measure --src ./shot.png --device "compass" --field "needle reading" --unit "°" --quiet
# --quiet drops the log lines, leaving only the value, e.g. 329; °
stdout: 60; °
